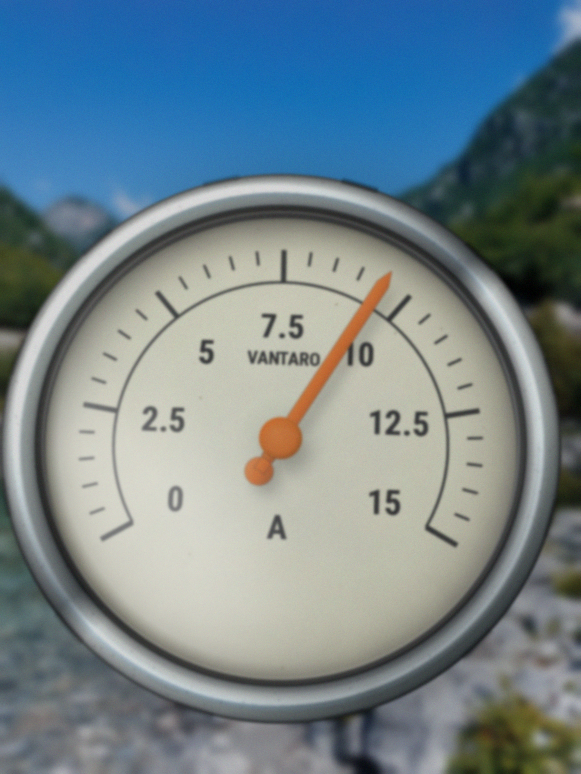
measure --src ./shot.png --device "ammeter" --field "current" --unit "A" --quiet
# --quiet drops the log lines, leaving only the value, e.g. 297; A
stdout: 9.5; A
